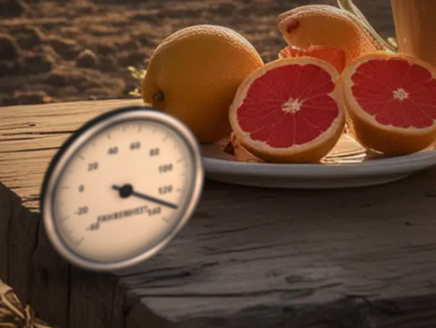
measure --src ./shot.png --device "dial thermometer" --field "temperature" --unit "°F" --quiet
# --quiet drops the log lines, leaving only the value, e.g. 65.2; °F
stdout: 130; °F
